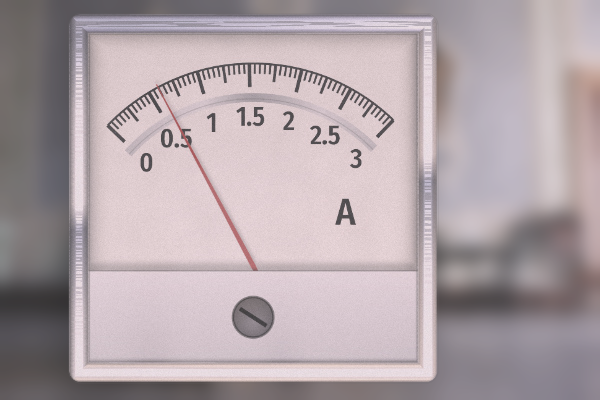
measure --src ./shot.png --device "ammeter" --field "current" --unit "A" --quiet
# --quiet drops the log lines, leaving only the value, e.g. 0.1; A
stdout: 0.6; A
